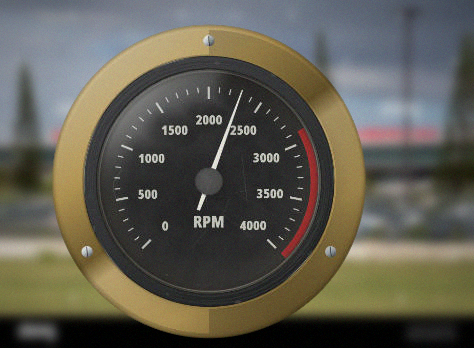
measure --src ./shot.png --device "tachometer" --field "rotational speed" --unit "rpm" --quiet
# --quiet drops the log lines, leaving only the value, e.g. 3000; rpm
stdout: 2300; rpm
